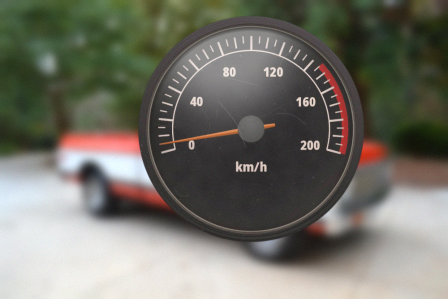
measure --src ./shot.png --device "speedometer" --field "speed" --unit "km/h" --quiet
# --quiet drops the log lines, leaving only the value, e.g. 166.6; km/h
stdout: 5; km/h
